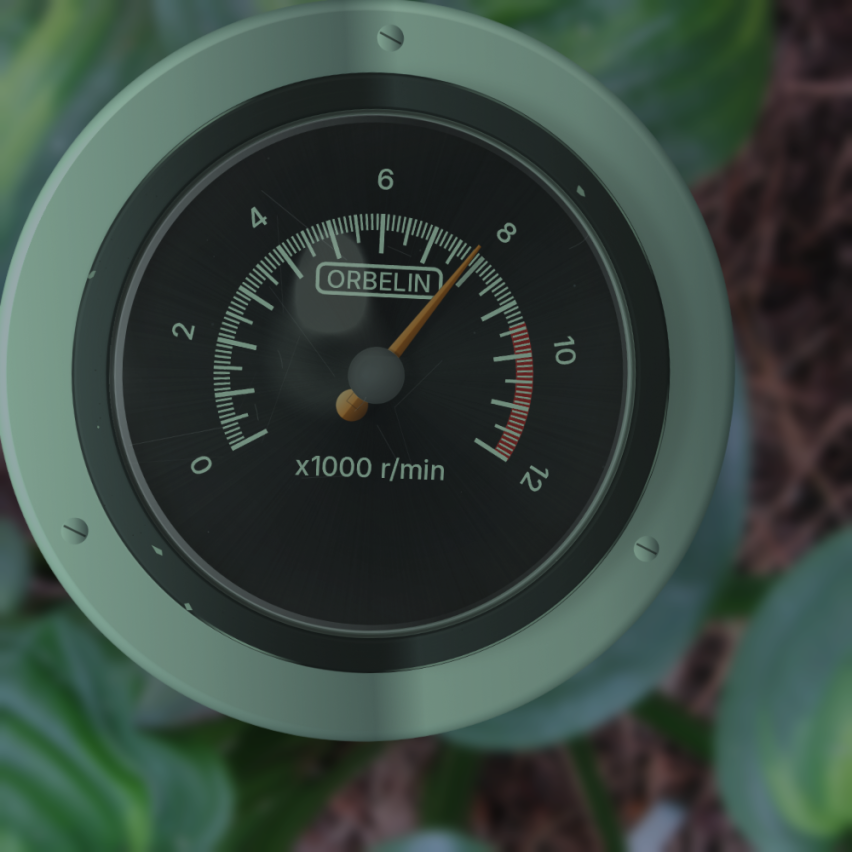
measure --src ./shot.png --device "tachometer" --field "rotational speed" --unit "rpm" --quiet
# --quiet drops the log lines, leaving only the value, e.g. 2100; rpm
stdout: 7800; rpm
